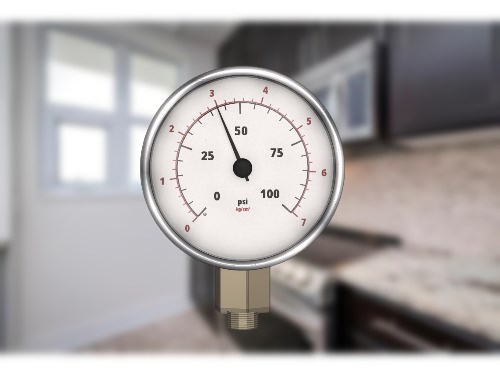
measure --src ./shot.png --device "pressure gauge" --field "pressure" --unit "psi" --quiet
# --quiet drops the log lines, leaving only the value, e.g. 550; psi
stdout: 42.5; psi
